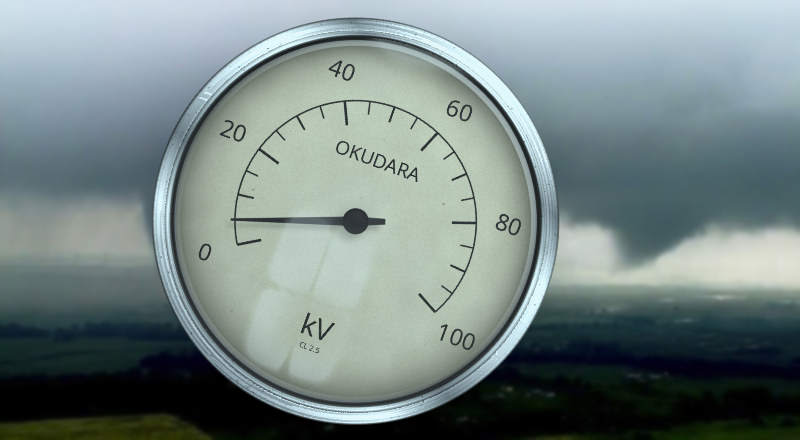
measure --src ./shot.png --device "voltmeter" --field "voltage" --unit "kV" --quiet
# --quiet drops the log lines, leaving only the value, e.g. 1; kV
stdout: 5; kV
